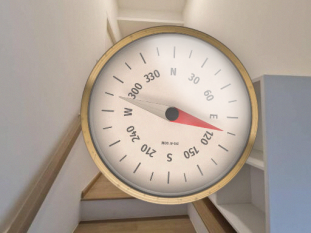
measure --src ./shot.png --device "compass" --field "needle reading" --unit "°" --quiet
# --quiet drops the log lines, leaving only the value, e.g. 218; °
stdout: 105; °
